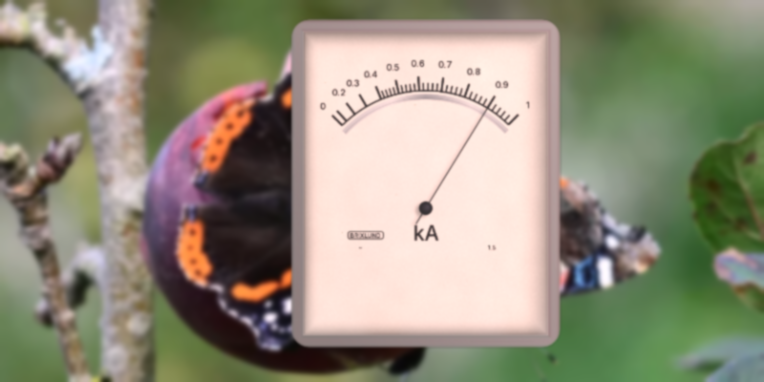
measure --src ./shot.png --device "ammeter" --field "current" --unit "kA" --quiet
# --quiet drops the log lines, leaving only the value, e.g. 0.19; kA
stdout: 0.9; kA
